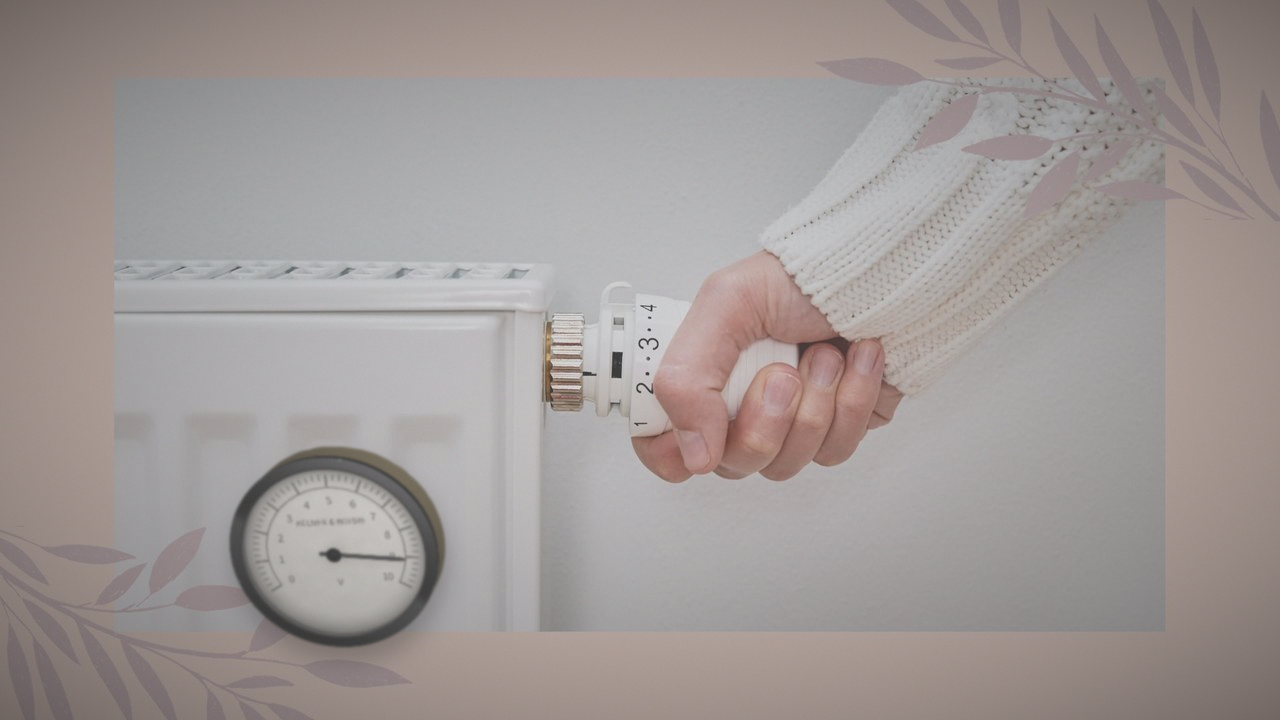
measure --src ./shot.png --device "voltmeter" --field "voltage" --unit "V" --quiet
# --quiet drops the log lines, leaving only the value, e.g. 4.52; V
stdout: 9; V
